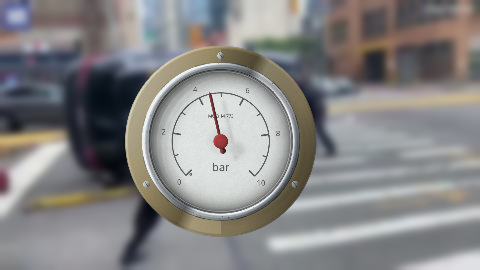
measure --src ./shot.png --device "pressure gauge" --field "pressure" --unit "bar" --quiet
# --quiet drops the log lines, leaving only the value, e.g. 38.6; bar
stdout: 4.5; bar
